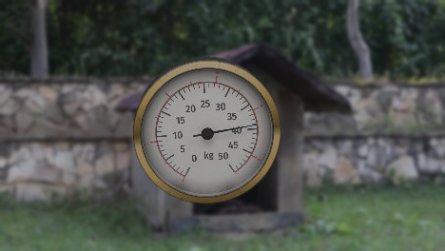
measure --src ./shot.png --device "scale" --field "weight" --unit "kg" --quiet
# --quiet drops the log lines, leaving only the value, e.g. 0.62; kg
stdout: 39; kg
